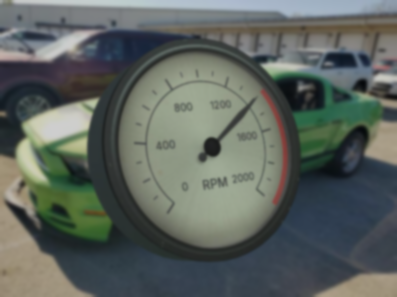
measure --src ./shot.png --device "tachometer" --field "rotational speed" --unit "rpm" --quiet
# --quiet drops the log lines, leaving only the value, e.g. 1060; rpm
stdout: 1400; rpm
